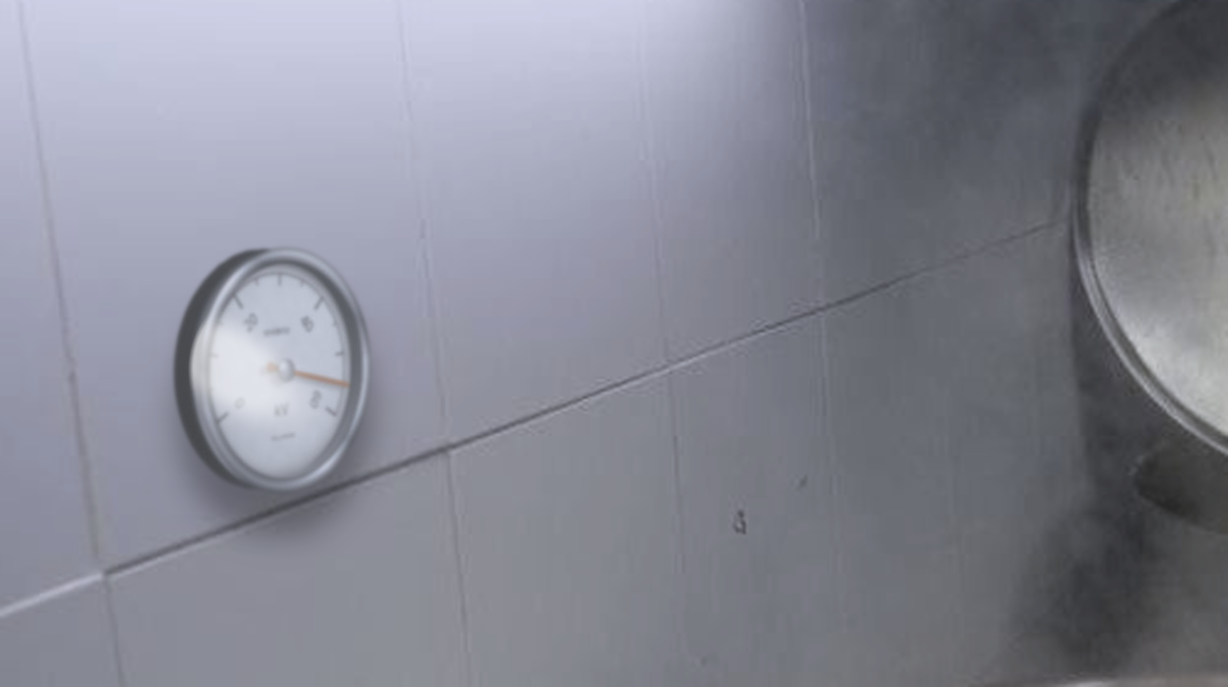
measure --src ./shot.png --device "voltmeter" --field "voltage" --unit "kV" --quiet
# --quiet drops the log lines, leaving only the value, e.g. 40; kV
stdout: 55; kV
